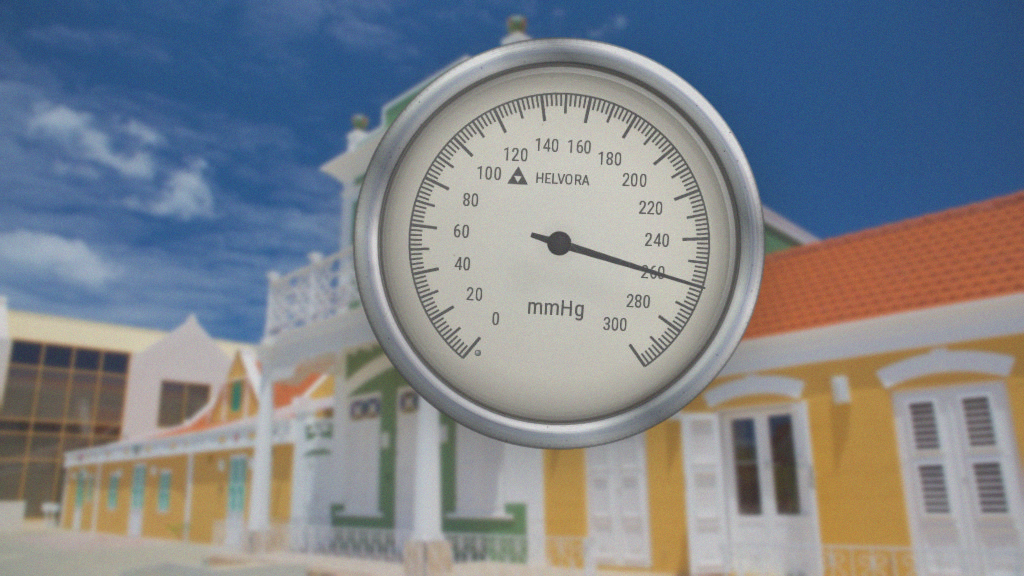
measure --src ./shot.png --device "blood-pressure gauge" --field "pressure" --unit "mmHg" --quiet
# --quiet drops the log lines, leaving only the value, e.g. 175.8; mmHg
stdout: 260; mmHg
